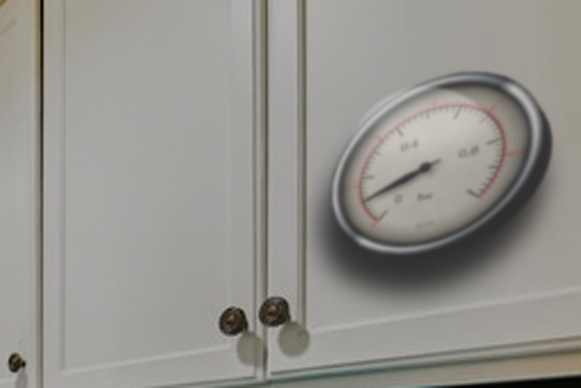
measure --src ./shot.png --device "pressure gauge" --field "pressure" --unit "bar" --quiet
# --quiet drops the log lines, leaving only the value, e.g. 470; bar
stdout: 0.1; bar
